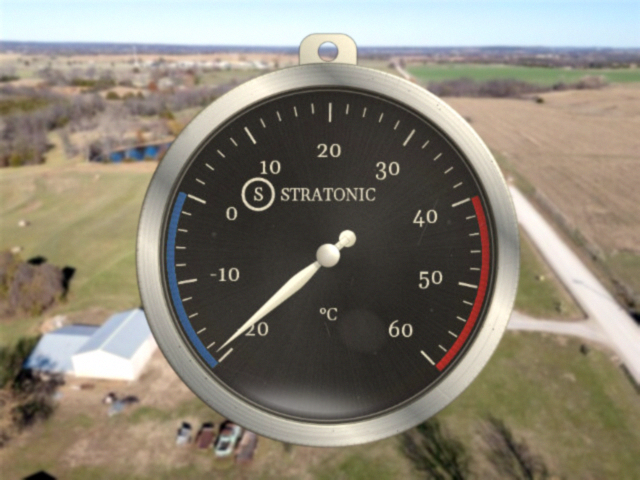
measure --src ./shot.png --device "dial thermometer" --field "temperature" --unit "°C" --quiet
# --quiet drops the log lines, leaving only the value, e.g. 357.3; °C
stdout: -19; °C
